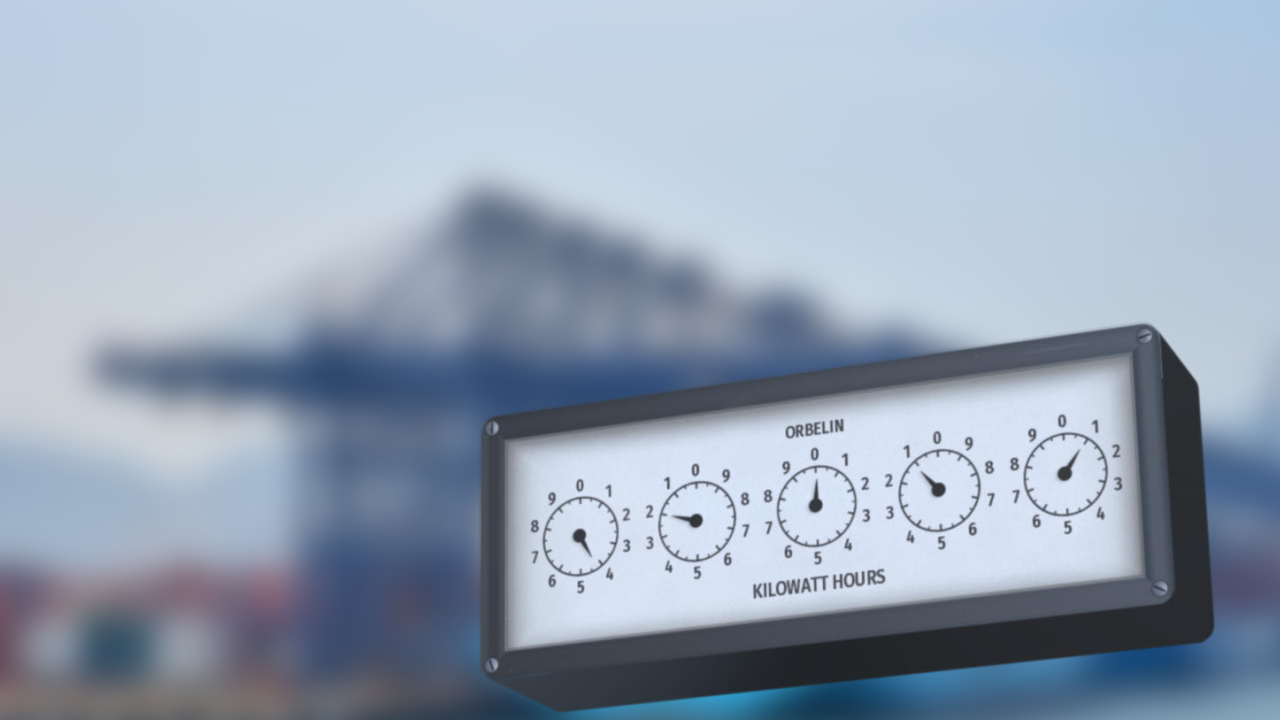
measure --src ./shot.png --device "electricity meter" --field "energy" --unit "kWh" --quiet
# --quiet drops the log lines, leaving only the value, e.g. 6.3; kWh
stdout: 42011; kWh
